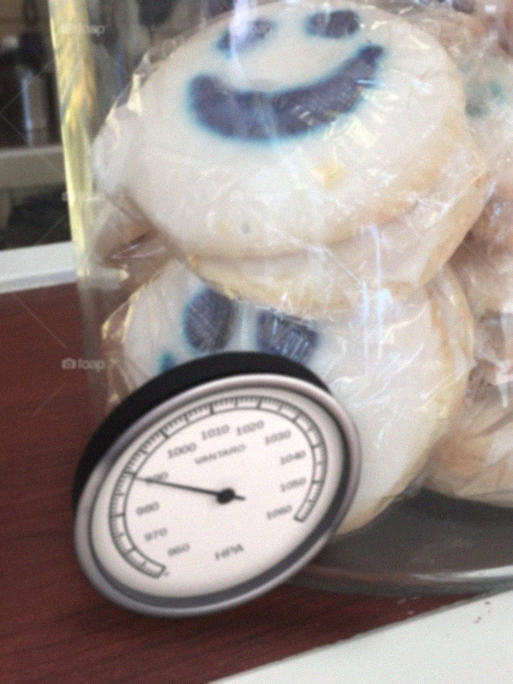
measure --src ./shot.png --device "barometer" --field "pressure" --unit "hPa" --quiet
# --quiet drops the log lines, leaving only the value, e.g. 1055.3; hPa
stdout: 990; hPa
